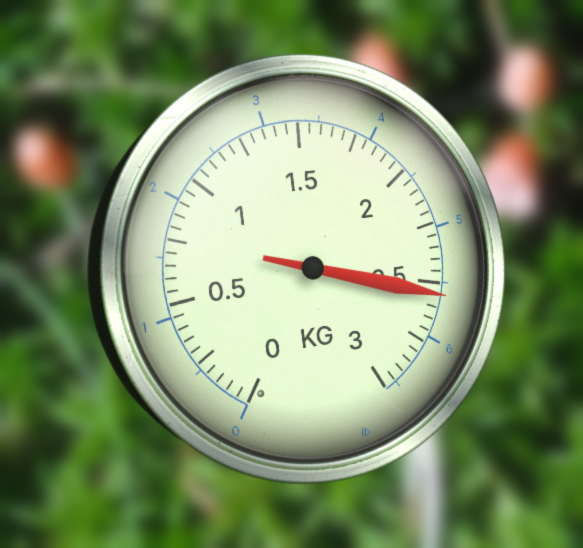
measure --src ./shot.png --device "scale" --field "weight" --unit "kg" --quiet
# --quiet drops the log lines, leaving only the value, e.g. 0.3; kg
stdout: 2.55; kg
